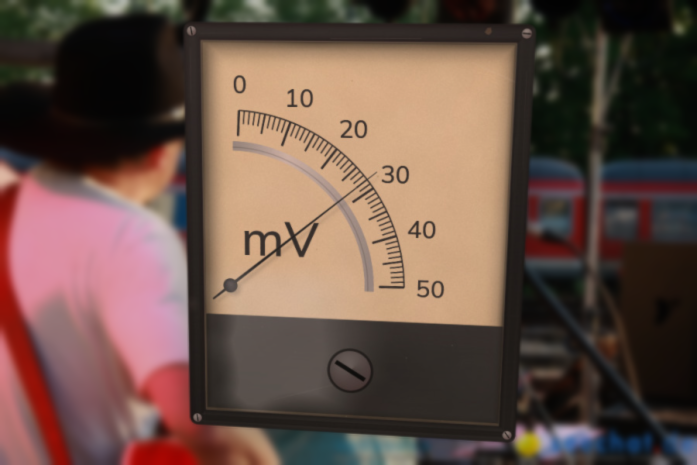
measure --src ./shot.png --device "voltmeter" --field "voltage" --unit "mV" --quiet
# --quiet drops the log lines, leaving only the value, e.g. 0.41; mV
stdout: 28; mV
